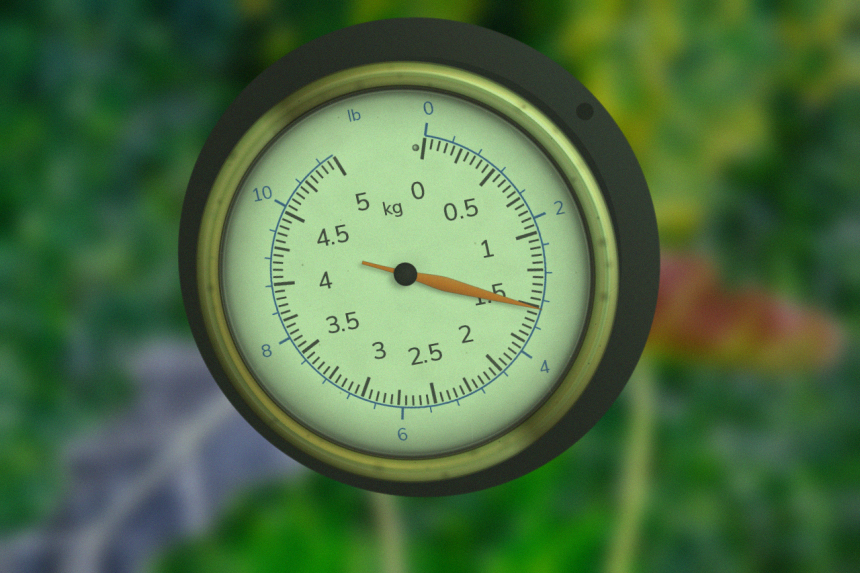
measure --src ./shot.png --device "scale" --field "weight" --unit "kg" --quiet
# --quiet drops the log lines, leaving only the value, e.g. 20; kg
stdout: 1.5; kg
